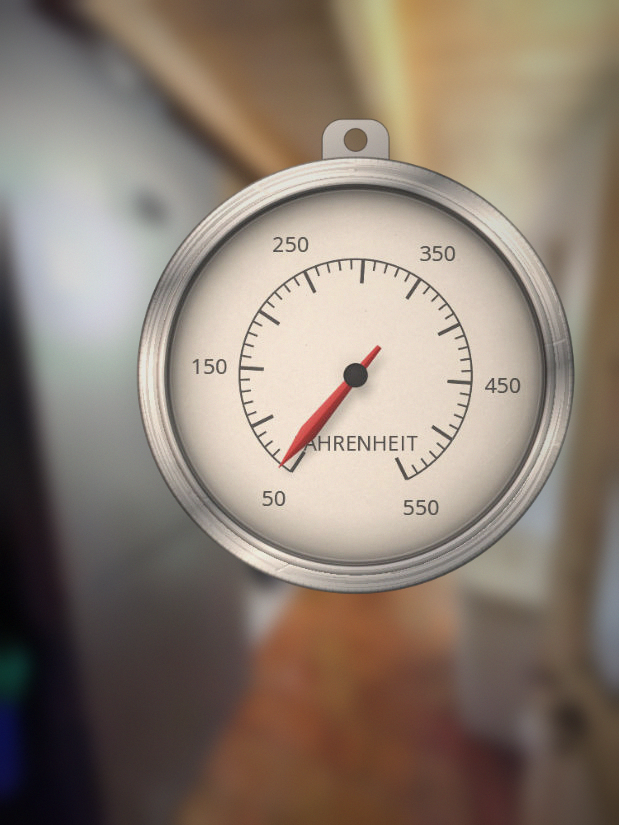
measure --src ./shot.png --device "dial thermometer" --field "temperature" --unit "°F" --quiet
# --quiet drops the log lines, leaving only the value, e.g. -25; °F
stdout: 60; °F
